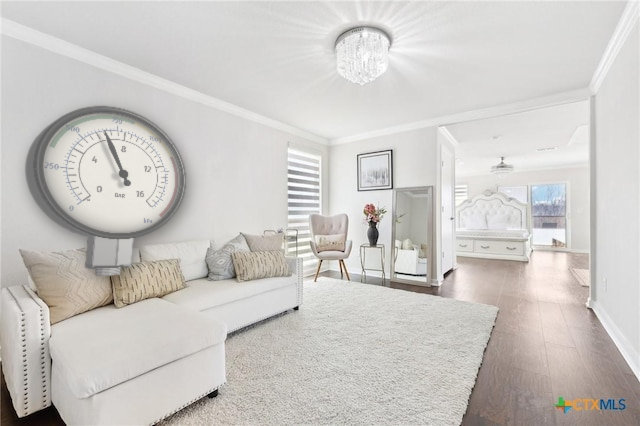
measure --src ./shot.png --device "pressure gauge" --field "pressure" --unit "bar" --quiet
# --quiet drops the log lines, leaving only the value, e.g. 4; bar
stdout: 6.5; bar
